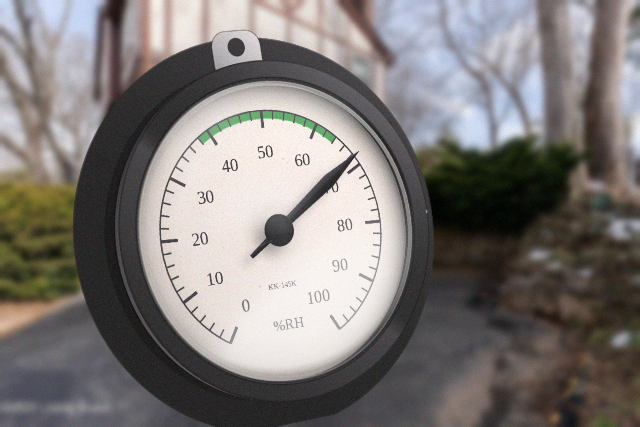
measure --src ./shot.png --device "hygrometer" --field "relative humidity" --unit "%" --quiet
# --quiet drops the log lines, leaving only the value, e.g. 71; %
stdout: 68; %
